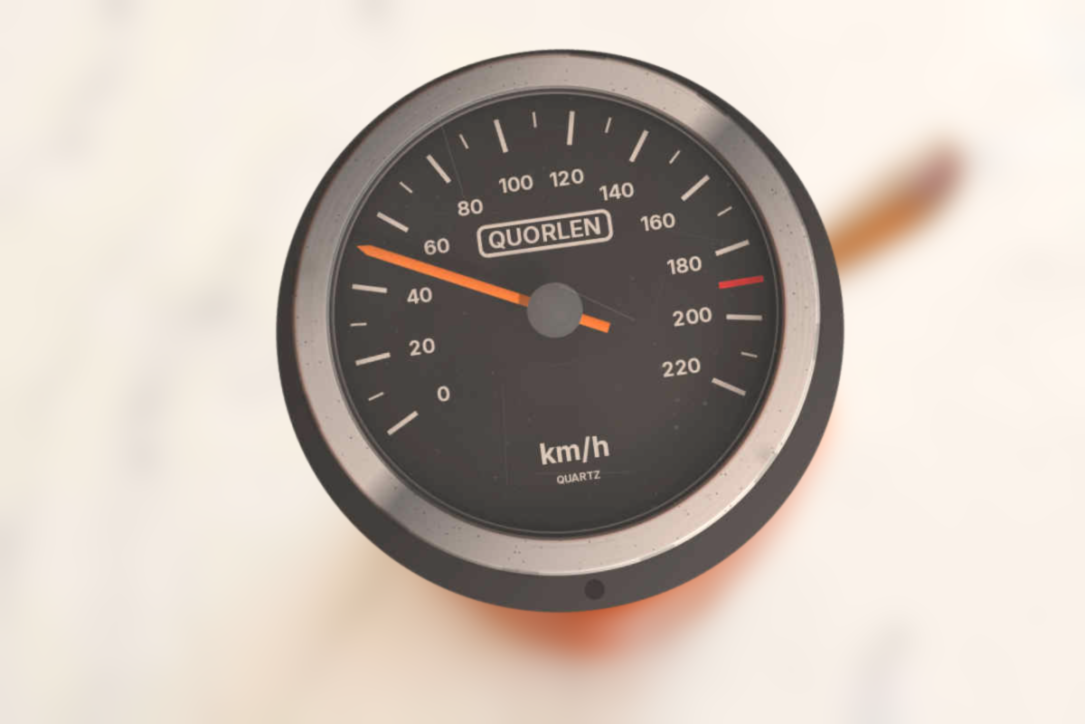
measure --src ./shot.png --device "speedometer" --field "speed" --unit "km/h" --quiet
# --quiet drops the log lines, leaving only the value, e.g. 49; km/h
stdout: 50; km/h
